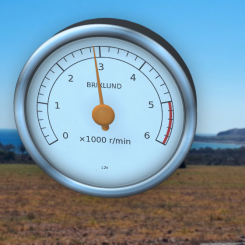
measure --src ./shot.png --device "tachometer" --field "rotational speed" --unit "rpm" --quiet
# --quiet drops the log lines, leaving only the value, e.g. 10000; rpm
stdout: 2900; rpm
